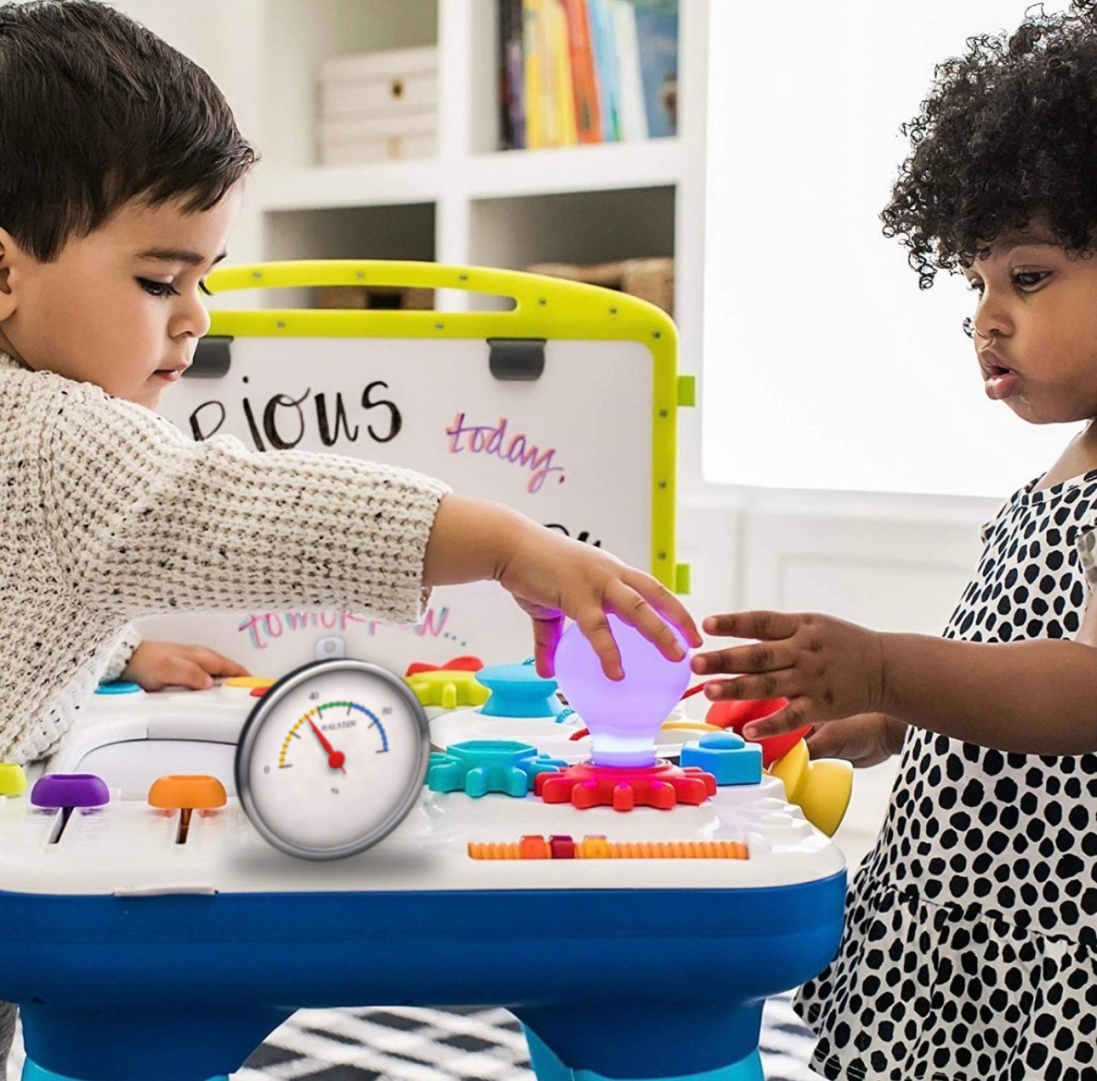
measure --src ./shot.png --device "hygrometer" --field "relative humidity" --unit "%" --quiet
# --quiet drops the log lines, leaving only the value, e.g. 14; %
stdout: 32; %
